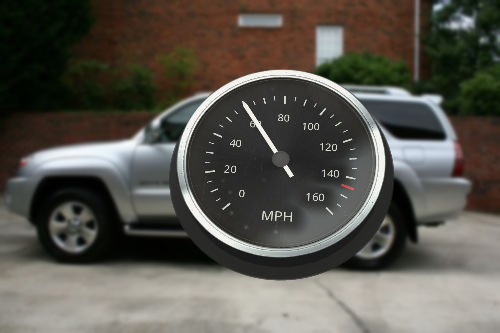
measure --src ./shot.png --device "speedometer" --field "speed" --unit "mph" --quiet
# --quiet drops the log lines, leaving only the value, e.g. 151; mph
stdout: 60; mph
